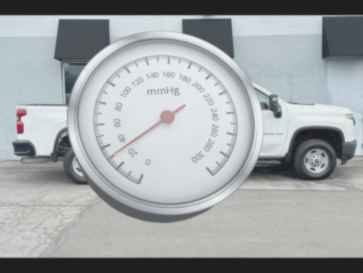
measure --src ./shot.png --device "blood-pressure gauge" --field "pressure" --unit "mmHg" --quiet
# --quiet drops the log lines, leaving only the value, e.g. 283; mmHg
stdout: 30; mmHg
